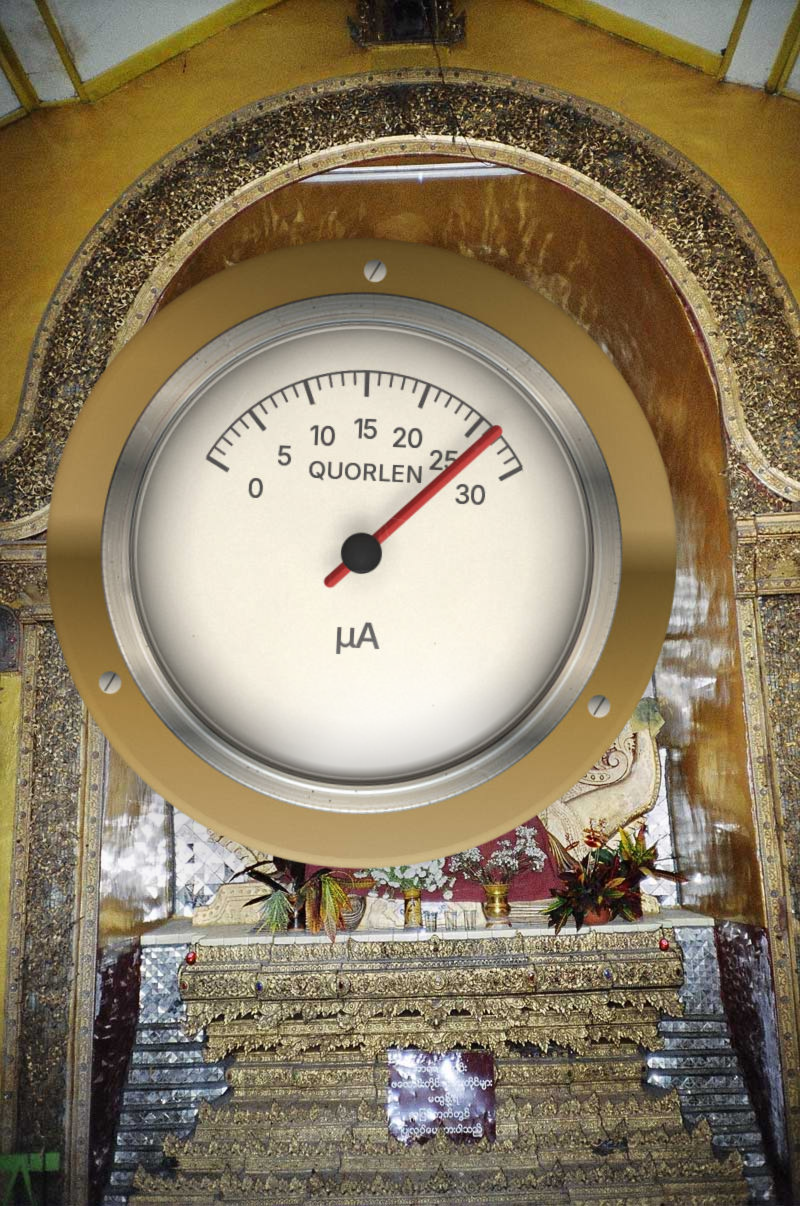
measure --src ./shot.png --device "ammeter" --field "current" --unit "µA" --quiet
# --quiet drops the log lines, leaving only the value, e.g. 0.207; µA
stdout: 26.5; µA
